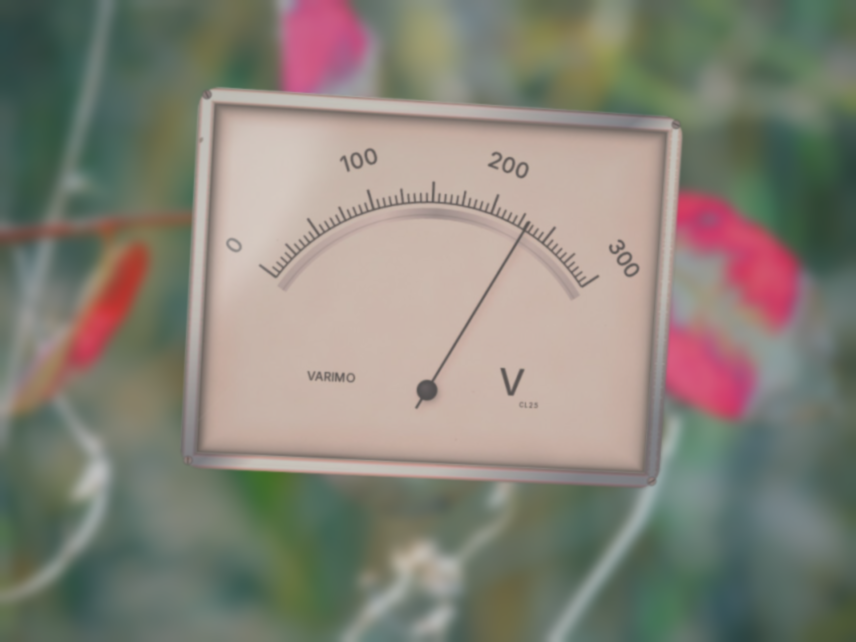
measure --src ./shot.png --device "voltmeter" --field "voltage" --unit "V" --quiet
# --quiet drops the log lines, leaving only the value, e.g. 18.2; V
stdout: 230; V
